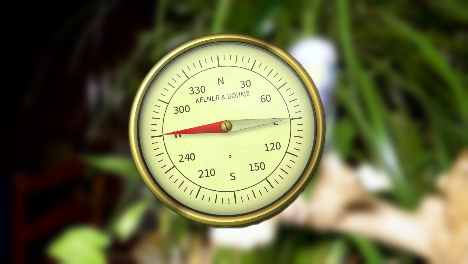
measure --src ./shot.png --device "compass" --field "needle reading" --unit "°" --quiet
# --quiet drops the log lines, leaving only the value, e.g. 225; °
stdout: 270; °
